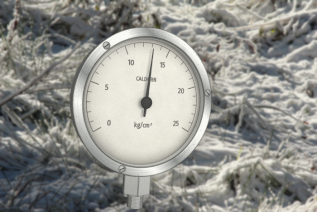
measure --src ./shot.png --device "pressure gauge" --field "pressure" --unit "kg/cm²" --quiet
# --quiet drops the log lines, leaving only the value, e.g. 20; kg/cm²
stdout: 13; kg/cm²
